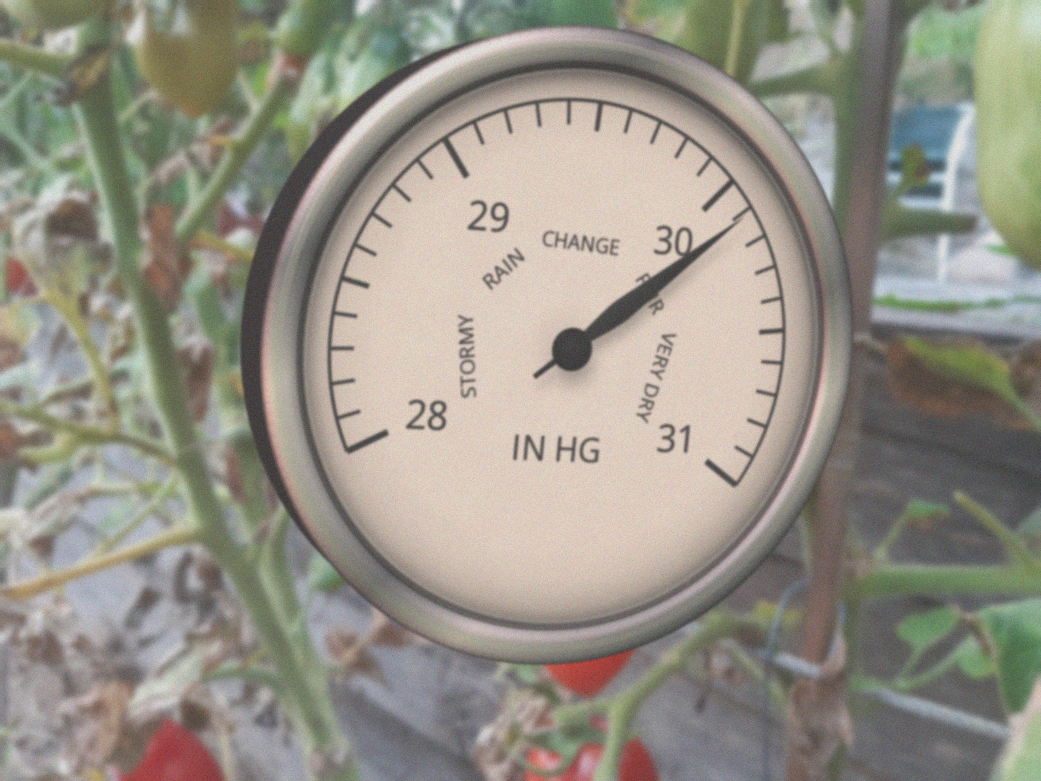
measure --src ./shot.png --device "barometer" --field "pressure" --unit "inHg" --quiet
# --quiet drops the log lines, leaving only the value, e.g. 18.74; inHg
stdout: 30.1; inHg
